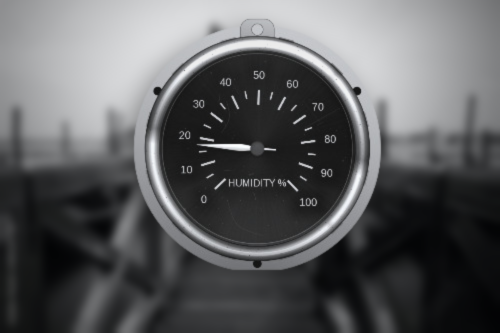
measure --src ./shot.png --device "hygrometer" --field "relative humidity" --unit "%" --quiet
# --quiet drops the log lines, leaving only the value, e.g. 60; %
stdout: 17.5; %
